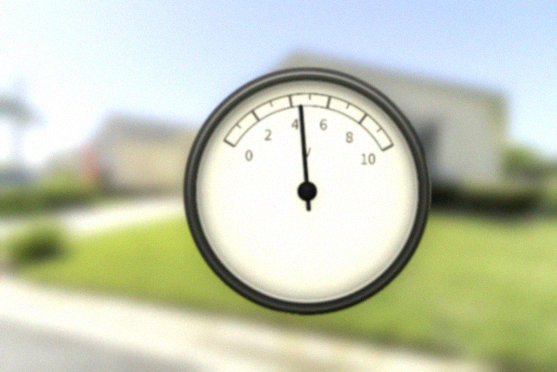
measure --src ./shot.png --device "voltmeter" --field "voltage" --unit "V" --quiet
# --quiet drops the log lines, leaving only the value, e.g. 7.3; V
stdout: 4.5; V
